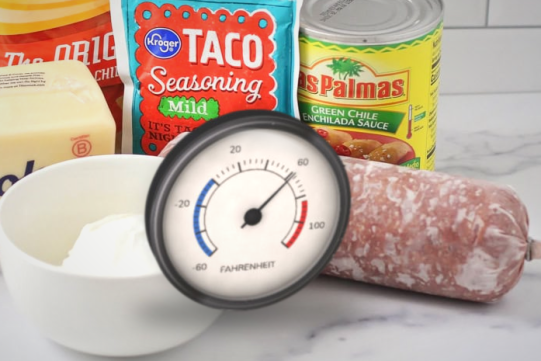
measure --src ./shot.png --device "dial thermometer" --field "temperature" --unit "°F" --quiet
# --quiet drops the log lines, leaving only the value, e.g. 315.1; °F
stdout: 60; °F
